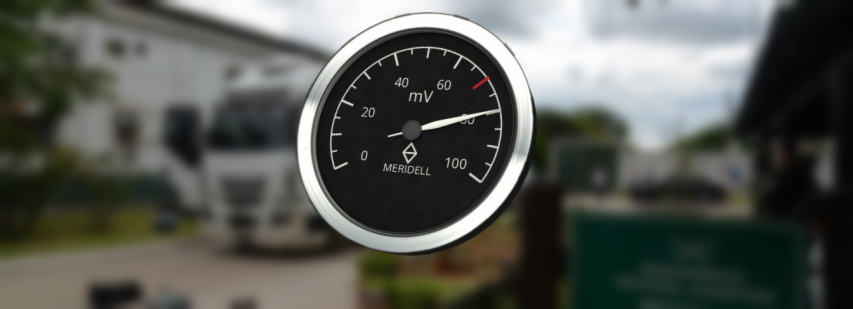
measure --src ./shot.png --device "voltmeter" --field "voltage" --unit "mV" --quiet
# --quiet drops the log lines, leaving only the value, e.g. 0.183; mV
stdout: 80; mV
